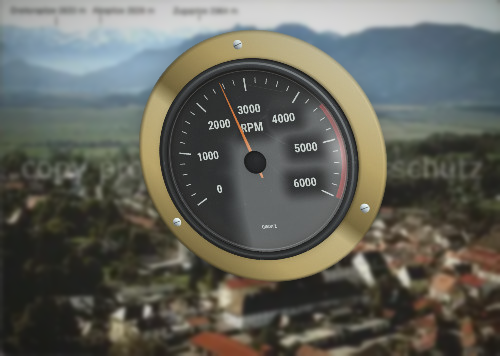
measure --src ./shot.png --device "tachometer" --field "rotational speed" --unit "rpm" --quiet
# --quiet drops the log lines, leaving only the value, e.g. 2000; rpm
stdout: 2600; rpm
